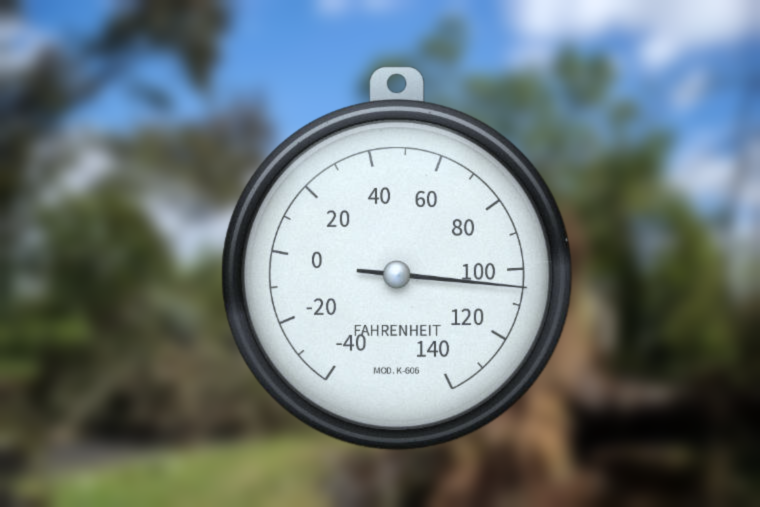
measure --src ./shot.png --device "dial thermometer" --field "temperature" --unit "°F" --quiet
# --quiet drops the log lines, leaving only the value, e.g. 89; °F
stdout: 105; °F
